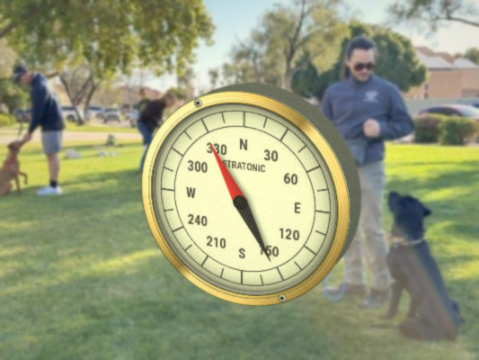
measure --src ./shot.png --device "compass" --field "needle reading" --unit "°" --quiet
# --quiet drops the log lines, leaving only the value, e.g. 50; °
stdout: 330; °
